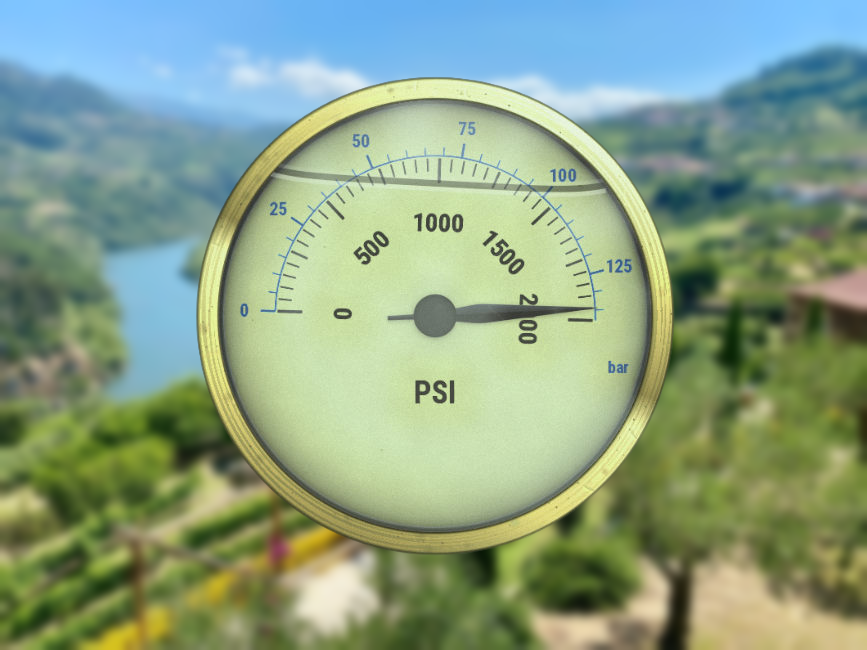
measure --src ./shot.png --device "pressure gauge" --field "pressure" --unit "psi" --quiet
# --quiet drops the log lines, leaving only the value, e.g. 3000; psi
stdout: 1950; psi
